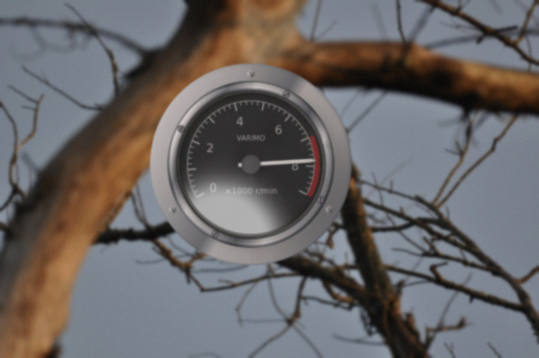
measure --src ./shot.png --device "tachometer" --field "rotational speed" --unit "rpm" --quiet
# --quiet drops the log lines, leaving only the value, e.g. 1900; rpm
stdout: 7800; rpm
